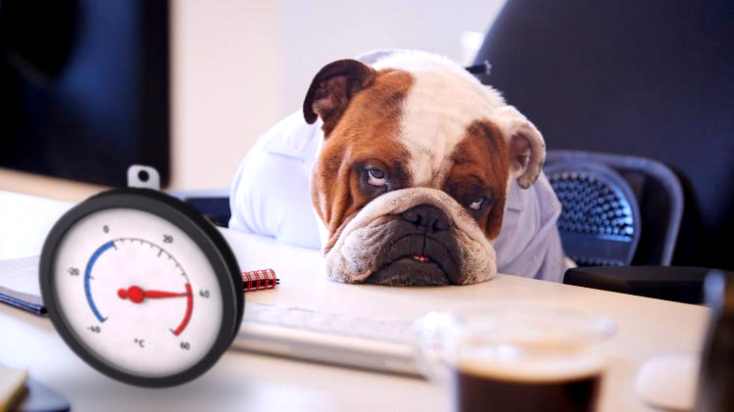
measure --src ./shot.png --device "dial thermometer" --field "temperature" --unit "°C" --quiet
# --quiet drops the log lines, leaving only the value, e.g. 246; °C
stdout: 40; °C
